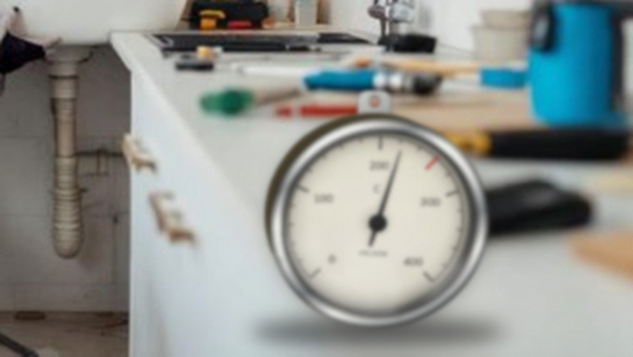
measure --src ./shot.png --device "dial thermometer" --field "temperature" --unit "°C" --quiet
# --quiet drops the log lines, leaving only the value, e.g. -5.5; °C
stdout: 220; °C
